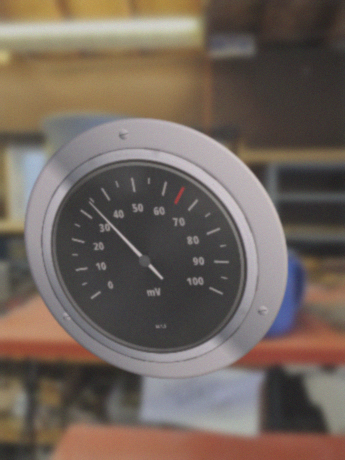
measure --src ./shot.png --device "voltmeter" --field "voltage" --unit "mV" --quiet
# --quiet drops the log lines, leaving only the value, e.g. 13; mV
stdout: 35; mV
